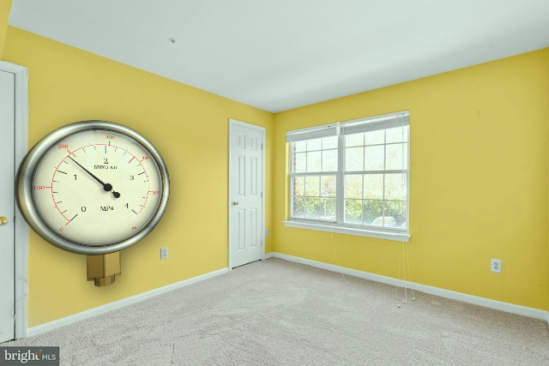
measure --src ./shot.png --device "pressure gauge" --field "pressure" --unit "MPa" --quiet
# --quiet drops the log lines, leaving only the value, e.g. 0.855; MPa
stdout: 1.3; MPa
